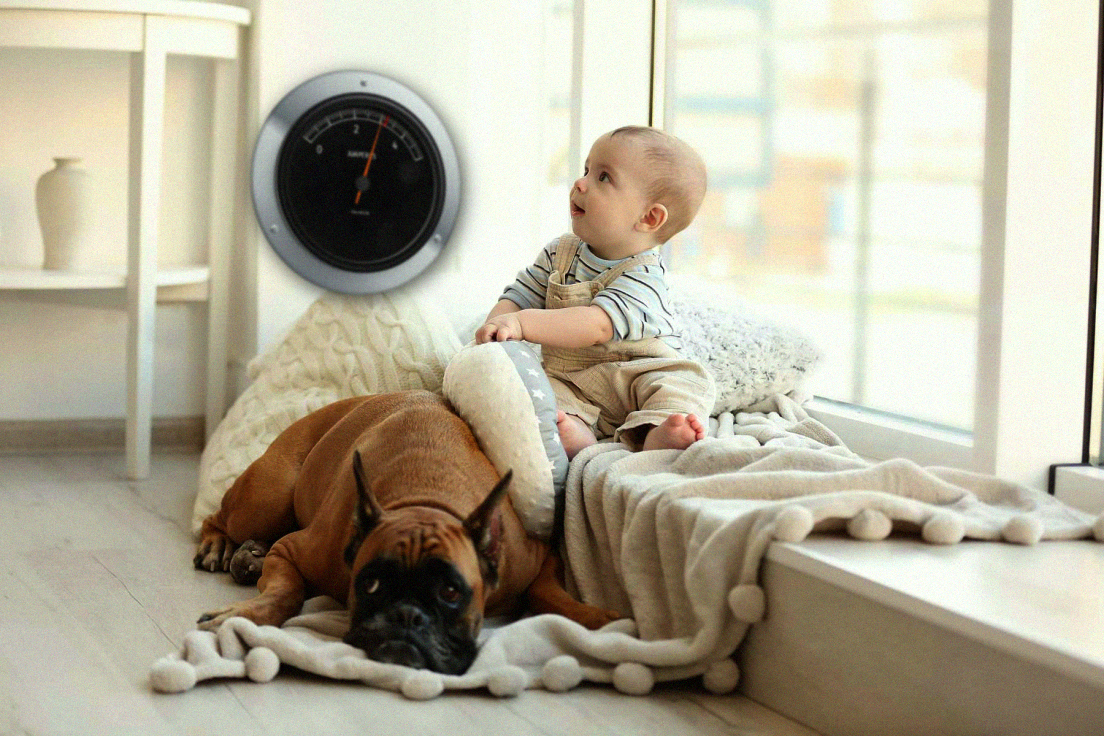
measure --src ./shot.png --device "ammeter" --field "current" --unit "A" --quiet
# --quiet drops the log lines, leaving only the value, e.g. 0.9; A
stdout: 3; A
